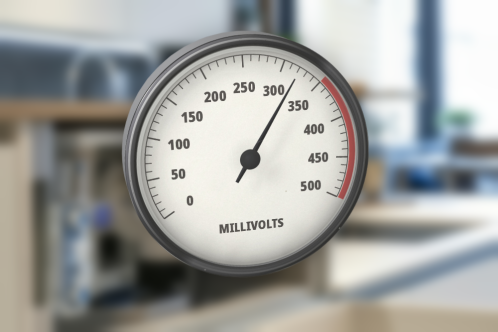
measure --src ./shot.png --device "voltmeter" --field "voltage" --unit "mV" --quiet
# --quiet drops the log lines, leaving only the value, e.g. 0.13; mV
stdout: 320; mV
